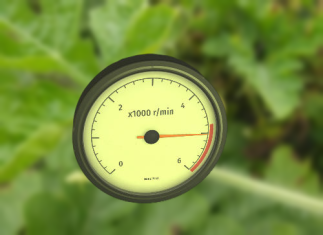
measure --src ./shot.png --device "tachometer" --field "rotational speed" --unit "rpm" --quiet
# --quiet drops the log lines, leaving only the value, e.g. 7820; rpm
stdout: 5000; rpm
